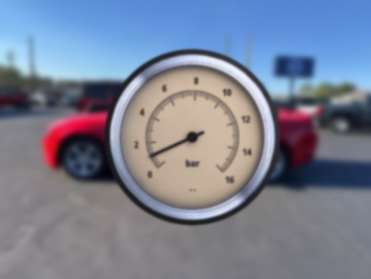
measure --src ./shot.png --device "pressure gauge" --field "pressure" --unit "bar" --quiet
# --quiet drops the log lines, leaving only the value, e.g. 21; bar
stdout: 1; bar
